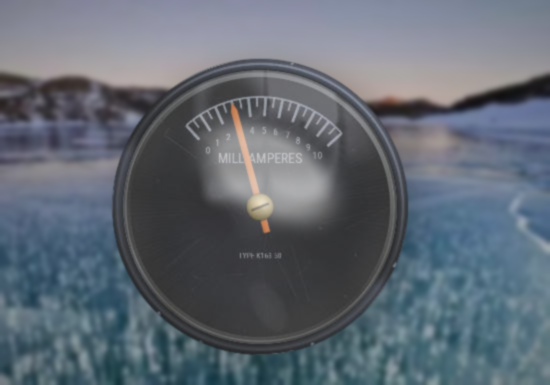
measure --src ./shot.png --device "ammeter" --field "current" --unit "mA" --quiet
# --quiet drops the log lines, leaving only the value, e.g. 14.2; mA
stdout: 3; mA
